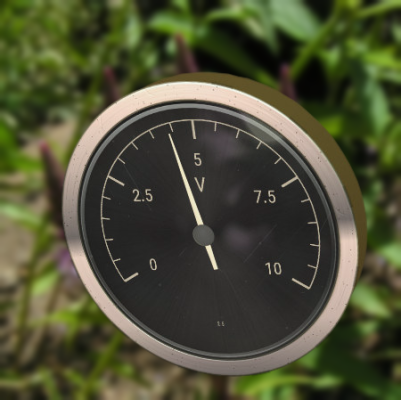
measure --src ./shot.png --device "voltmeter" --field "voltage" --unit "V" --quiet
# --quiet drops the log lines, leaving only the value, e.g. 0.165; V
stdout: 4.5; V
